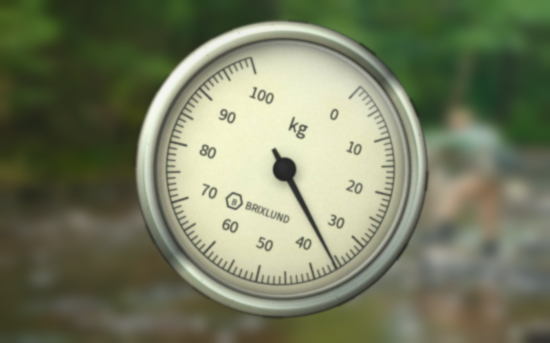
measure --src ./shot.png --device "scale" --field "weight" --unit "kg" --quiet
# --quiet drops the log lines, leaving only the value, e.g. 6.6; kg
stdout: 36; kg
